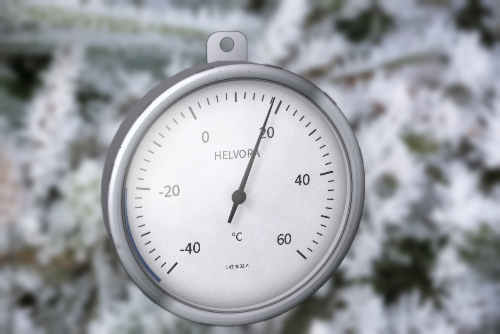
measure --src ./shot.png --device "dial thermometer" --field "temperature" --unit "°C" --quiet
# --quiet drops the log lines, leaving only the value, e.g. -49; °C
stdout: 18; °C
